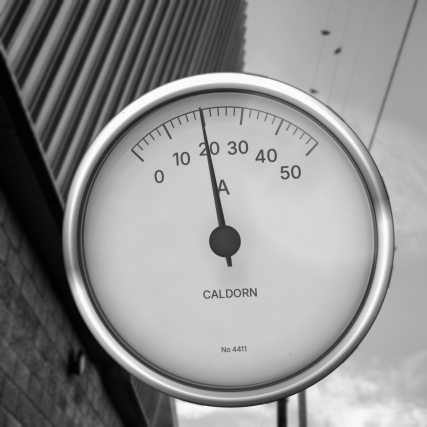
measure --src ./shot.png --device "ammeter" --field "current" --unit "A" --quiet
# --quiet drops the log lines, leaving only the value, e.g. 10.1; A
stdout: 20; A
